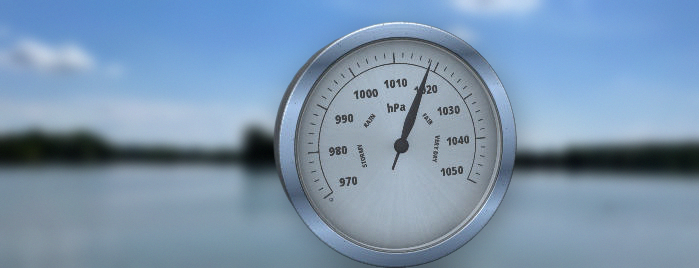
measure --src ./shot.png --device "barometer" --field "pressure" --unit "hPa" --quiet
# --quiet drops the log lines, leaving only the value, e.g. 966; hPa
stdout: 1018; hPa
